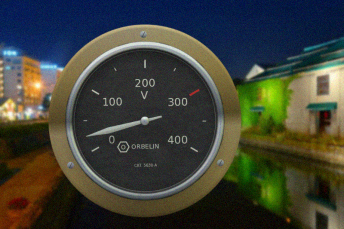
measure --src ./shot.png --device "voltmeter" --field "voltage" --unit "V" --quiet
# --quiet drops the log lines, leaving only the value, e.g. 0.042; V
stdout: 25; V
